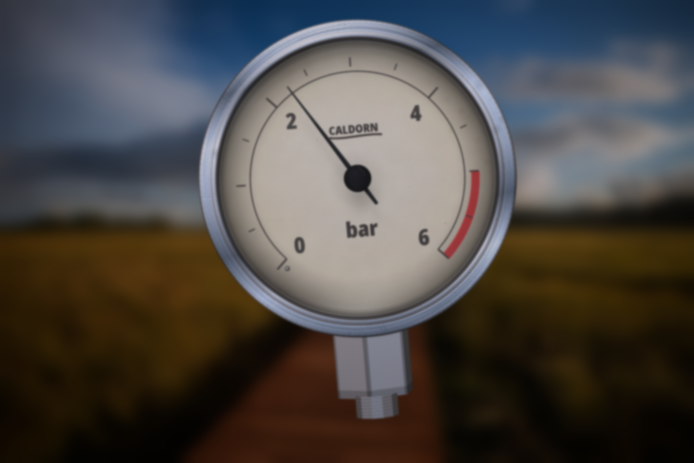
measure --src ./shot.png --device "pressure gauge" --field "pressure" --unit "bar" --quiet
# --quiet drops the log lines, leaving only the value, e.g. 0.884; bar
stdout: 2.25; bar
